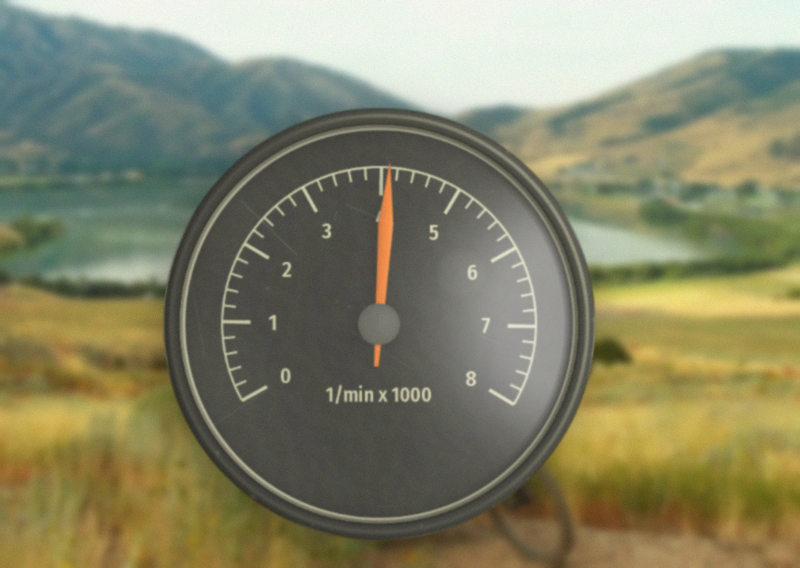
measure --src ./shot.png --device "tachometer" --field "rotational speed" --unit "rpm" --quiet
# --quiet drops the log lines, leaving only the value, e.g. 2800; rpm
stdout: 4100; rpm
